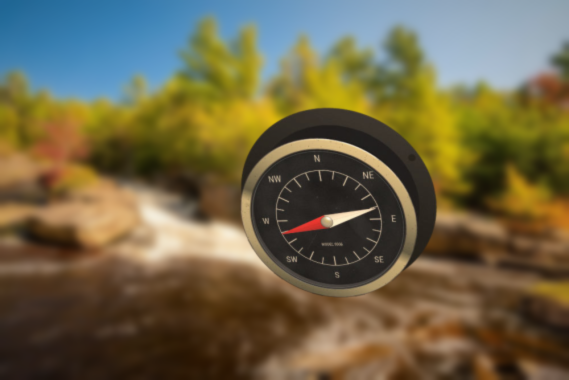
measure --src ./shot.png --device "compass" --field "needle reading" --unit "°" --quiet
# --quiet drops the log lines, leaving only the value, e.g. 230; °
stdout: 255; °
